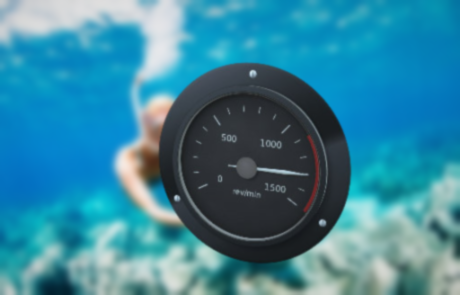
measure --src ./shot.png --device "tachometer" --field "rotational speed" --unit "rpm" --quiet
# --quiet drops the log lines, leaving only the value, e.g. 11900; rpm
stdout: 1300; rpm
